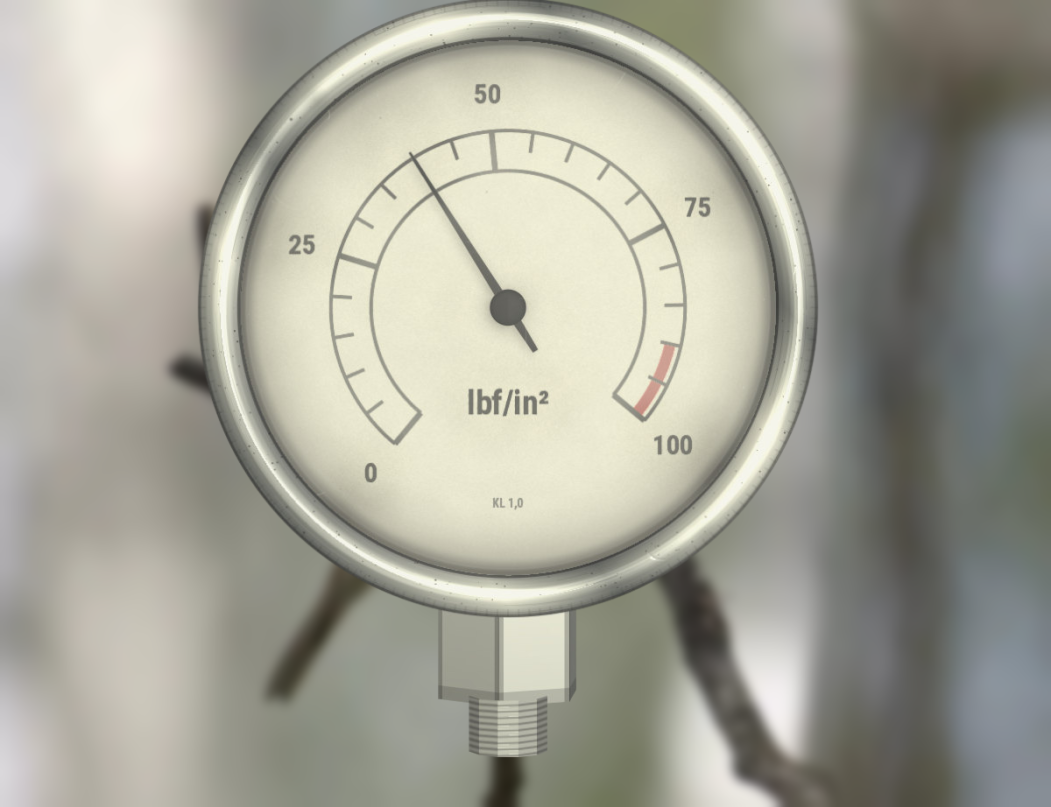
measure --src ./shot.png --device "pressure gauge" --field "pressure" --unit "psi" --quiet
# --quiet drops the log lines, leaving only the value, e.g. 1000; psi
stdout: 40; psi
